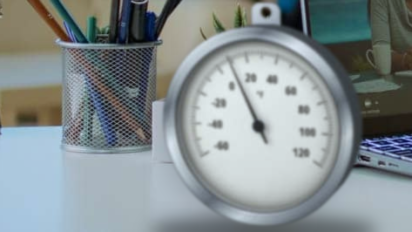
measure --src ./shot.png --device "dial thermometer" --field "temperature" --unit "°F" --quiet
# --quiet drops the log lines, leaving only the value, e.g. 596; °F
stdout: 10; °F
